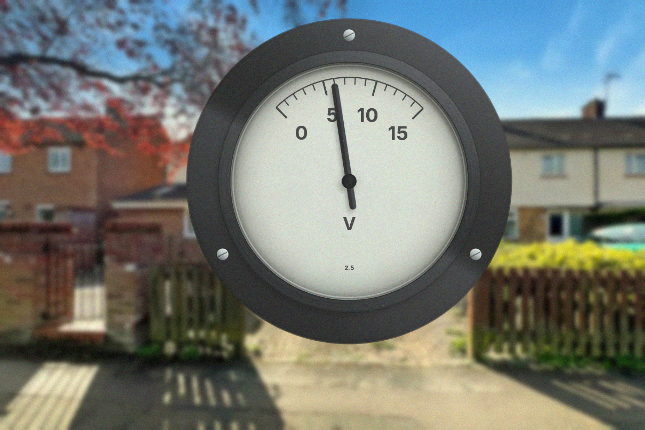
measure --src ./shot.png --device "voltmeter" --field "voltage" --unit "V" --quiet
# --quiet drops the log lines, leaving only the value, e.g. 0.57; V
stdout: 6; V
